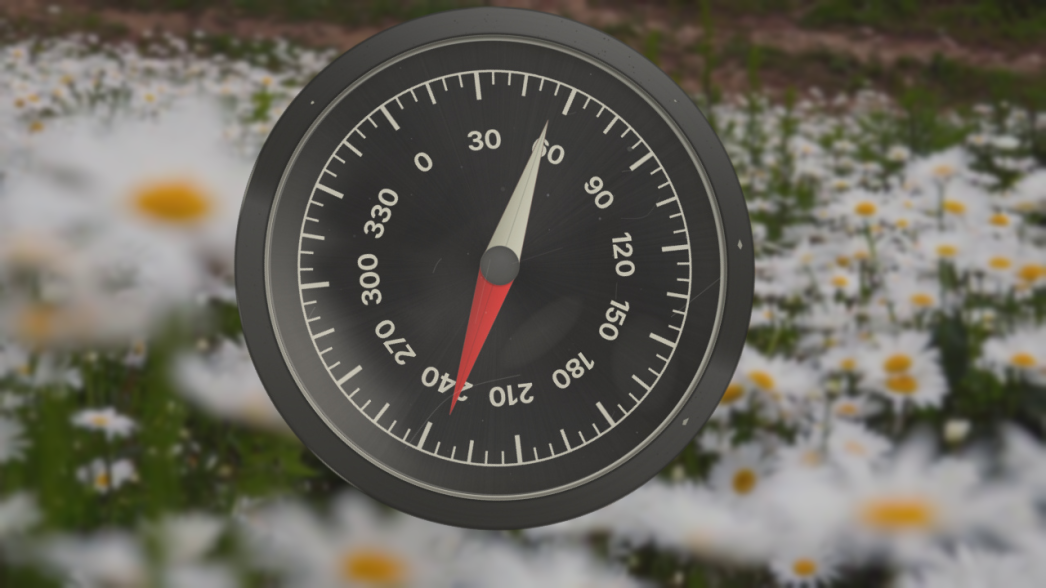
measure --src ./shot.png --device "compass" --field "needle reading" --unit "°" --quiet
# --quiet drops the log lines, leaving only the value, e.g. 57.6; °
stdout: 235; °
